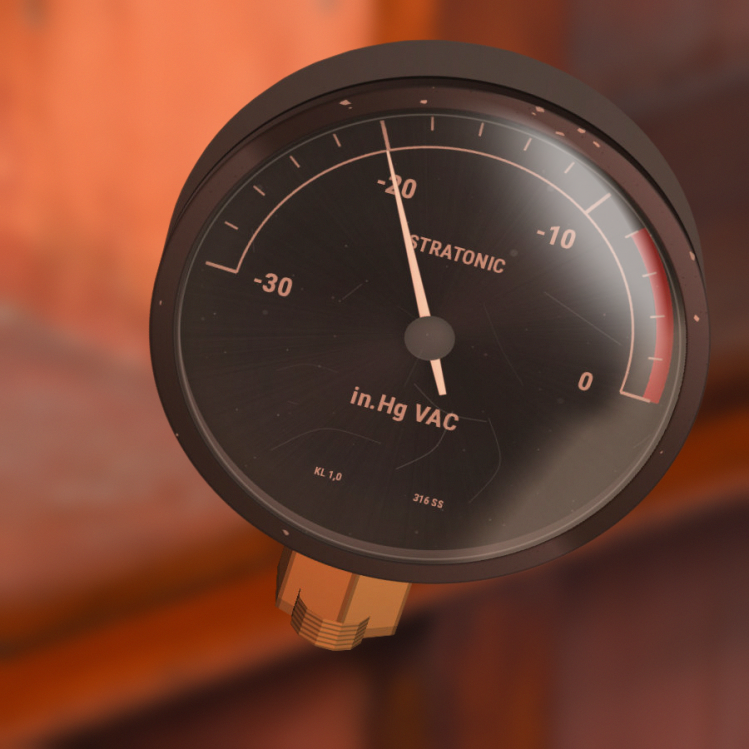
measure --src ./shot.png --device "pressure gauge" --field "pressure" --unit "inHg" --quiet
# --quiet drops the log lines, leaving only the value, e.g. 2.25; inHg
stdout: -20; inHg
